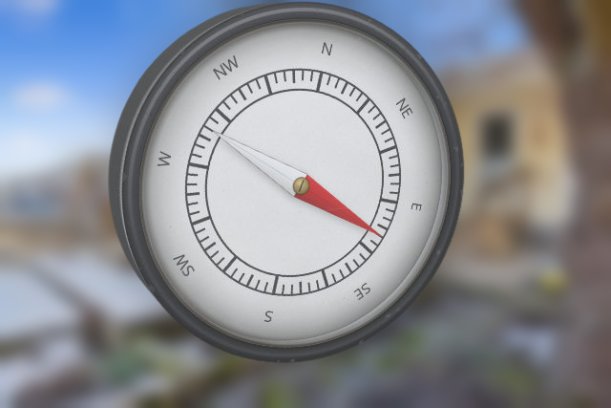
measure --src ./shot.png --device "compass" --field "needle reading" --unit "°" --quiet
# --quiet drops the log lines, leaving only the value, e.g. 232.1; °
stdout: 110; °
